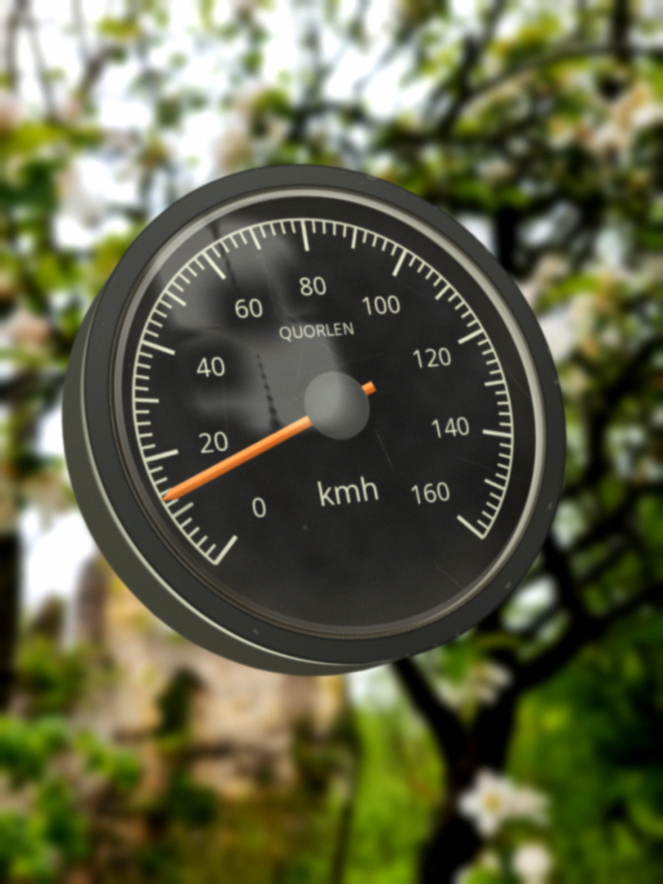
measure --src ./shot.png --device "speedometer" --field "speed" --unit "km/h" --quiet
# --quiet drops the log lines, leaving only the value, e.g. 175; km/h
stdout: 13; km/h
